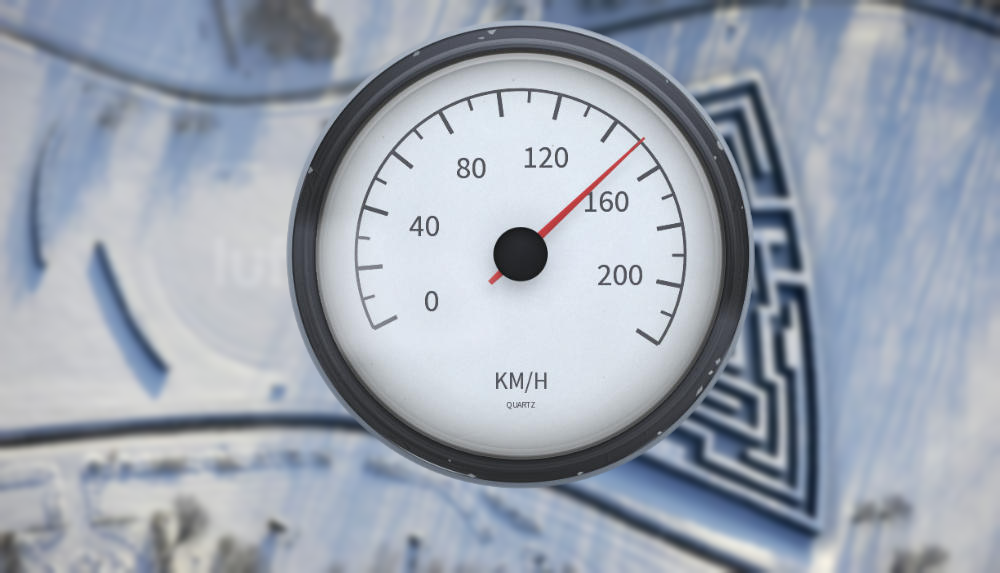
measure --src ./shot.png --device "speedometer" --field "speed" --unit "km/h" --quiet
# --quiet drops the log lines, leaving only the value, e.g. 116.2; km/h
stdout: 150; km/h
